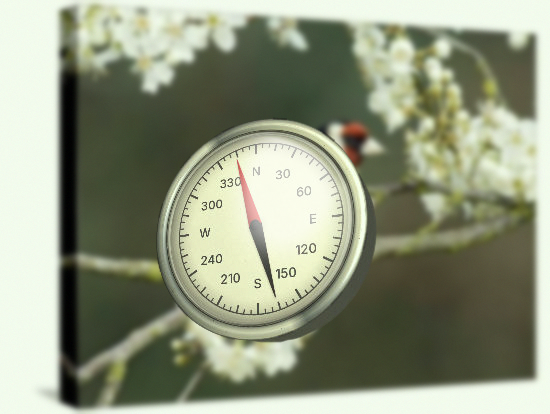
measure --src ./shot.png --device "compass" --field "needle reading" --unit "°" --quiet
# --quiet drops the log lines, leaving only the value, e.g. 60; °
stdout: 345; °
